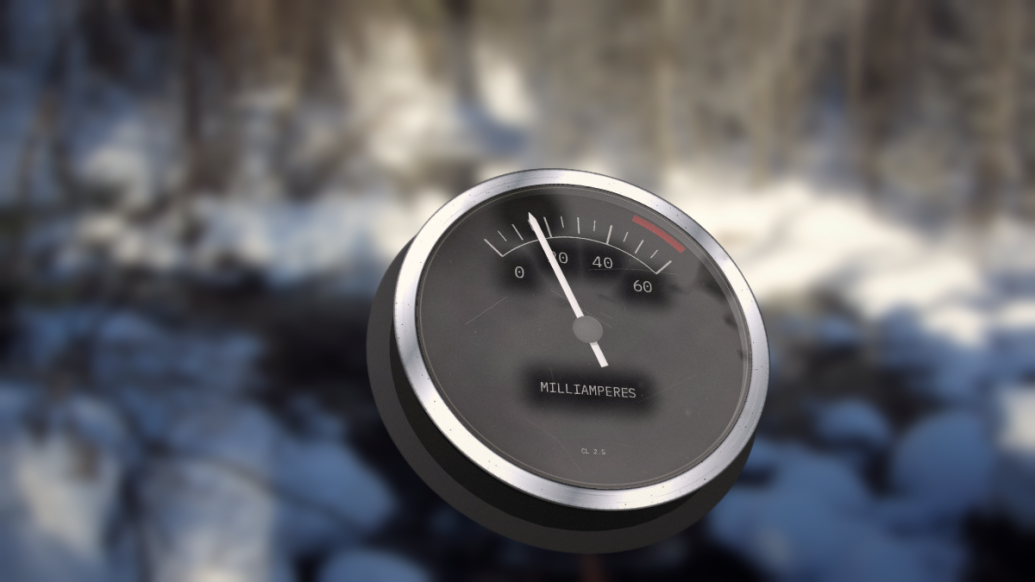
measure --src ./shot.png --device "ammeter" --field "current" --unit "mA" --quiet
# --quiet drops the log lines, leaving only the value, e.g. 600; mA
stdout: 15; mA
